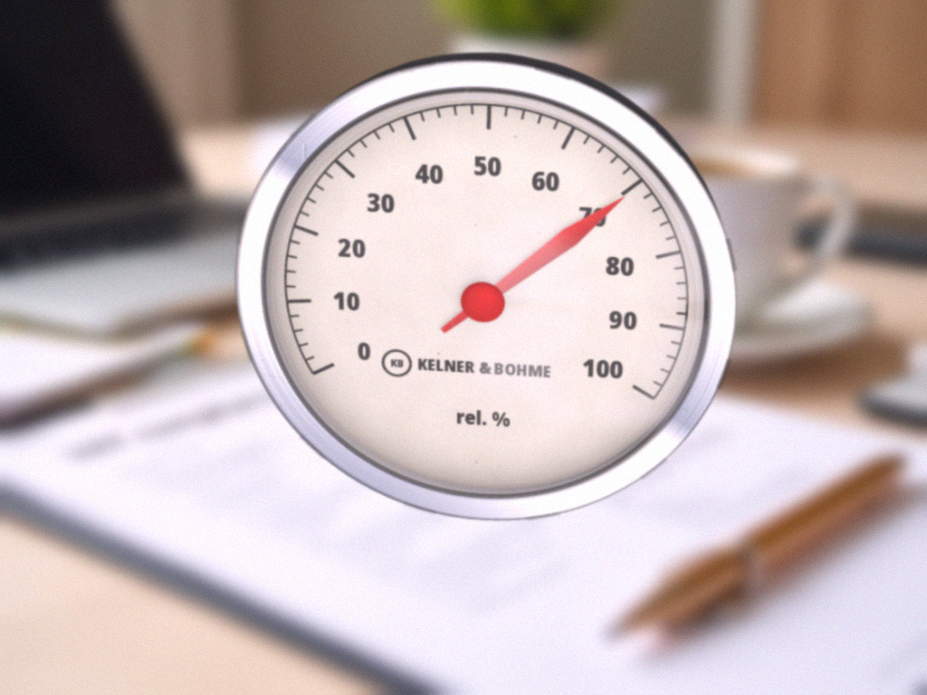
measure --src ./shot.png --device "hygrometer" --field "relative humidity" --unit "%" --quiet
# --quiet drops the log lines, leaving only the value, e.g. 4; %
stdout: 70; %
